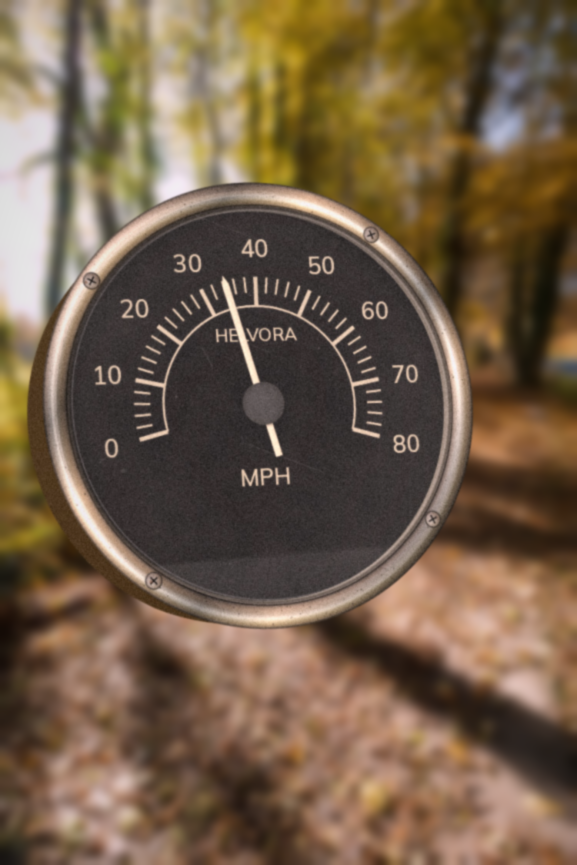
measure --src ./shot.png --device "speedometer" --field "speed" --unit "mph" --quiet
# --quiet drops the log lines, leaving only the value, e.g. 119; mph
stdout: 34; mph
